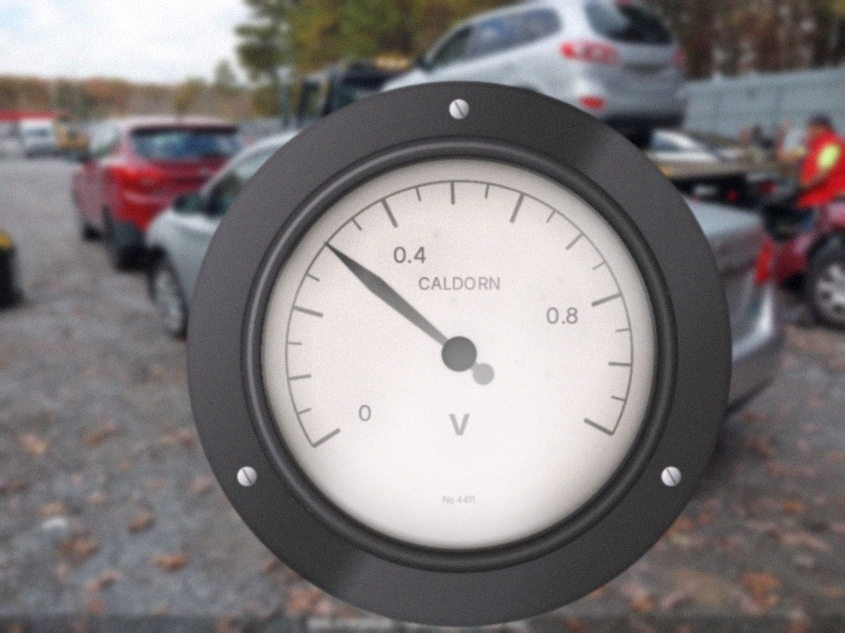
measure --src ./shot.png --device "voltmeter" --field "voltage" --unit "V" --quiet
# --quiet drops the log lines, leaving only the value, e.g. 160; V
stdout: 0.3; V
